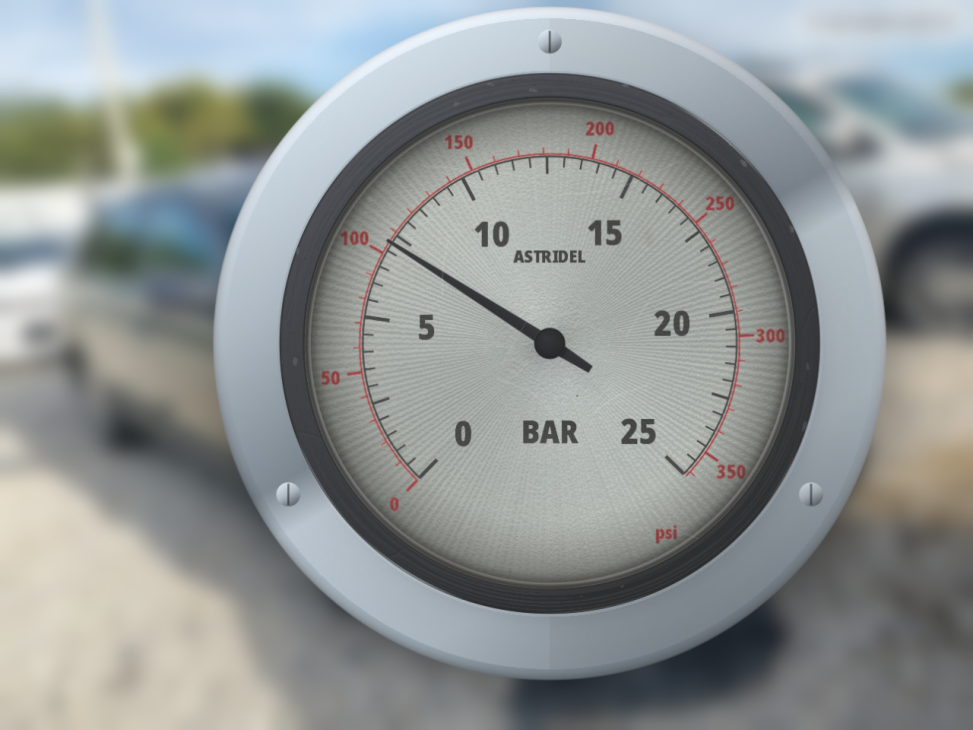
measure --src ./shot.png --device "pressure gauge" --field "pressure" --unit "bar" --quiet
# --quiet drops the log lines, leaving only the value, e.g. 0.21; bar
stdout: 7.25; bar
